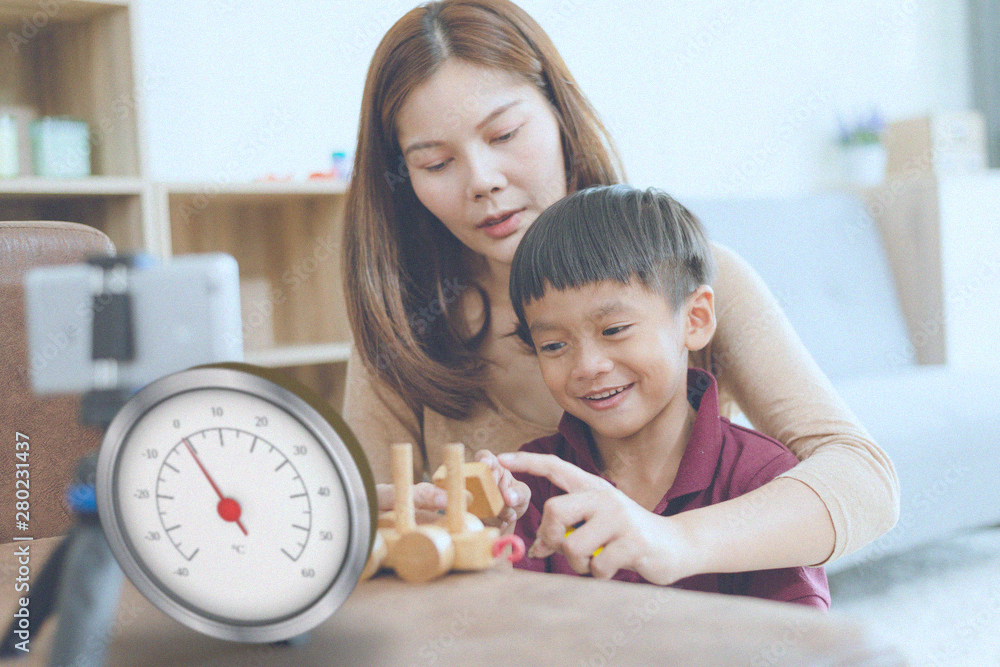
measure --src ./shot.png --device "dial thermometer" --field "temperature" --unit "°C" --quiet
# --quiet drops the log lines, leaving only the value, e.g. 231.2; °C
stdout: 0; °C
